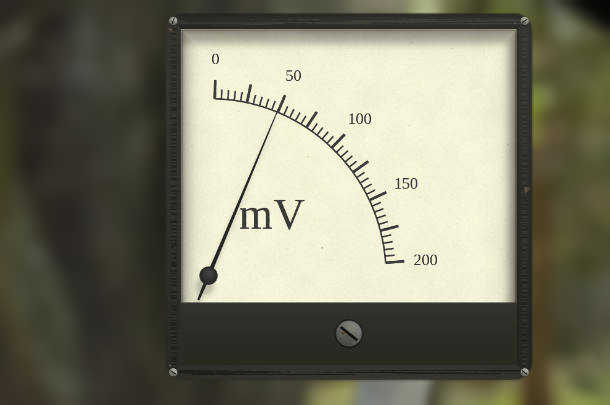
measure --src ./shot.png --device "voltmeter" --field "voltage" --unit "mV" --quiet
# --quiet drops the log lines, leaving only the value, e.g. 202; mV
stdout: 50; mV
